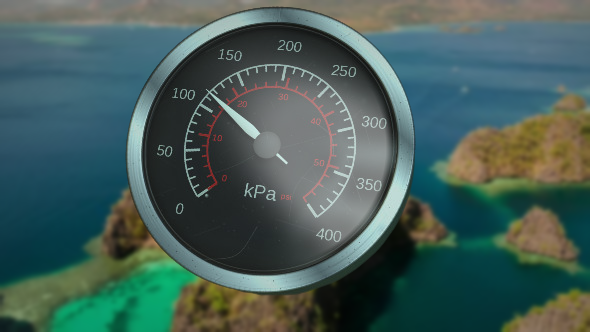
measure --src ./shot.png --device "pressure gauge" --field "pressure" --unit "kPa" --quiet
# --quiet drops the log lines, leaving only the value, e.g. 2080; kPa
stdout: 115; kPa
